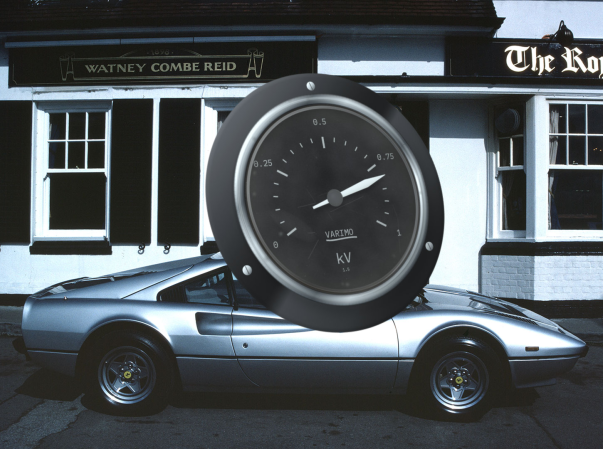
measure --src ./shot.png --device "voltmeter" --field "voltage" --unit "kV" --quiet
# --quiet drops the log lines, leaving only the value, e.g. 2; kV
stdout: 0.8; kV
